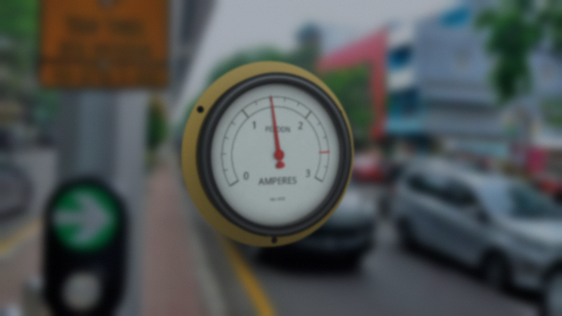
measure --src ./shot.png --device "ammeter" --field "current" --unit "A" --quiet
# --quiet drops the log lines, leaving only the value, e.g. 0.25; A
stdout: 1.4; A
